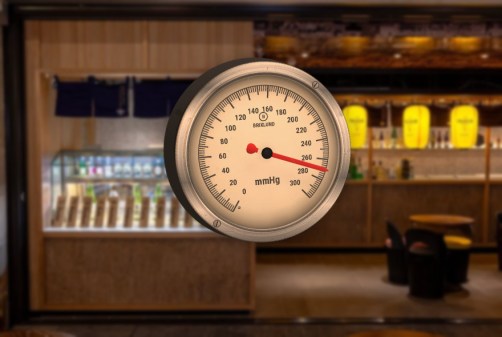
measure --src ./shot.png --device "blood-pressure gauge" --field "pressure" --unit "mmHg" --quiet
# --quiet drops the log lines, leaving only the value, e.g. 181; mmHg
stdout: 270; mmHg
